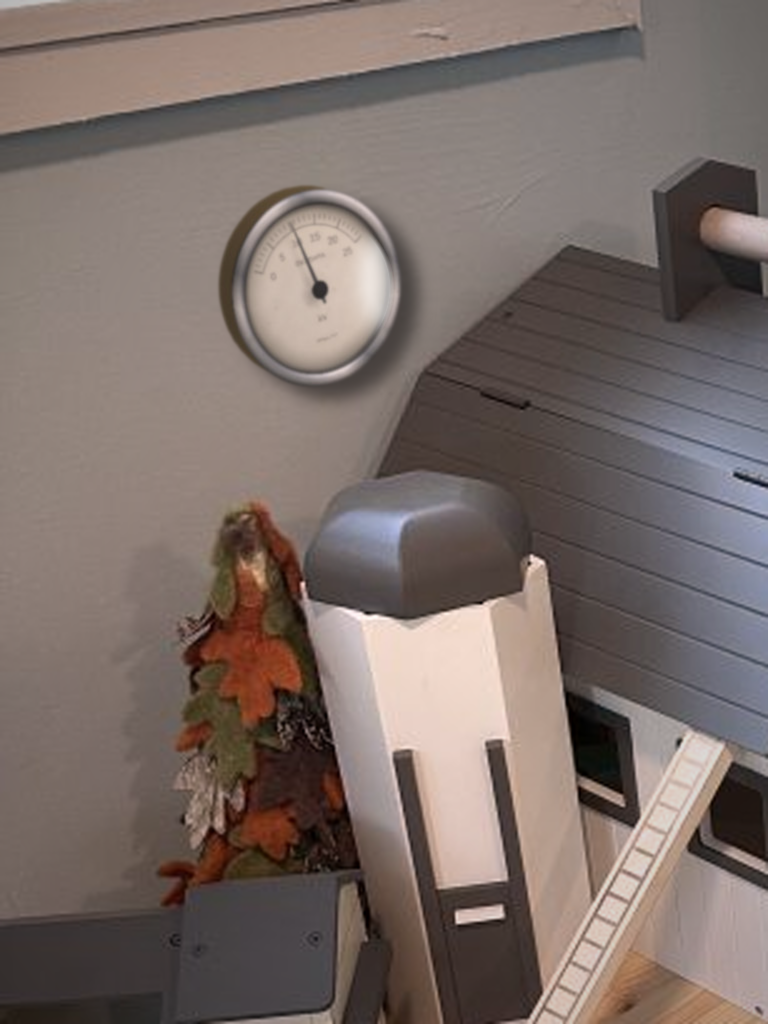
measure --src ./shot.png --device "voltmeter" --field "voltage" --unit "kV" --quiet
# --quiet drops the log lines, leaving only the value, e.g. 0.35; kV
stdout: 10; kV
